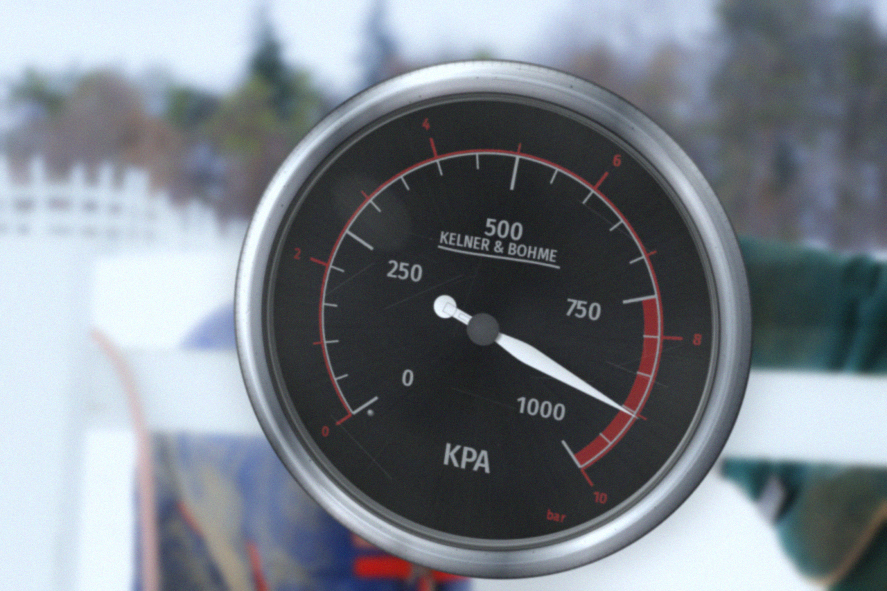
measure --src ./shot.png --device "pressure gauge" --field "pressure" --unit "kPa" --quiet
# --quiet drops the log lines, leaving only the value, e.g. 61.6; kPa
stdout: 900; kPa
